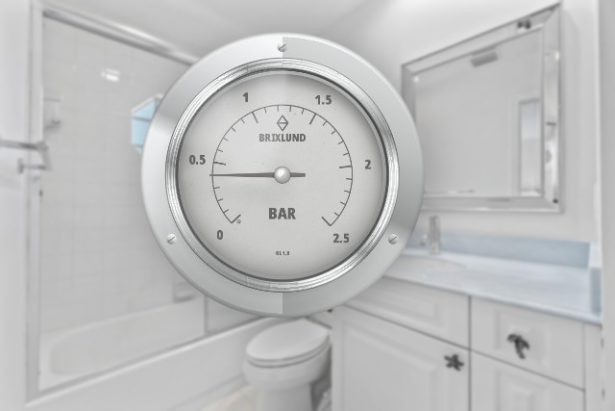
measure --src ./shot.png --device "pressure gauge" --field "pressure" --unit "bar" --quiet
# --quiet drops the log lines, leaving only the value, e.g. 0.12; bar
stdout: 0.4; bar
